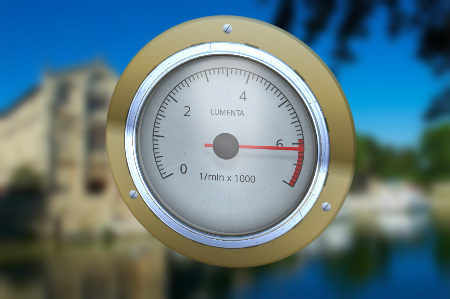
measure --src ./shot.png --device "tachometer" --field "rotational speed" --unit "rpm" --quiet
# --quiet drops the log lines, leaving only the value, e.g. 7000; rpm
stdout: 6100; rpm
